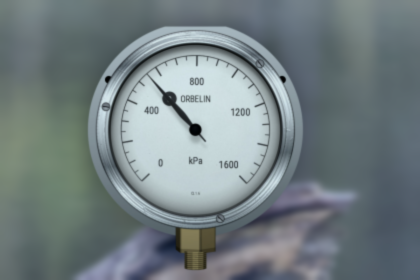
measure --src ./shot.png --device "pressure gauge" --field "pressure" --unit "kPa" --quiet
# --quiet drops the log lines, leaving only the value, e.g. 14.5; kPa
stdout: 550; kPa
